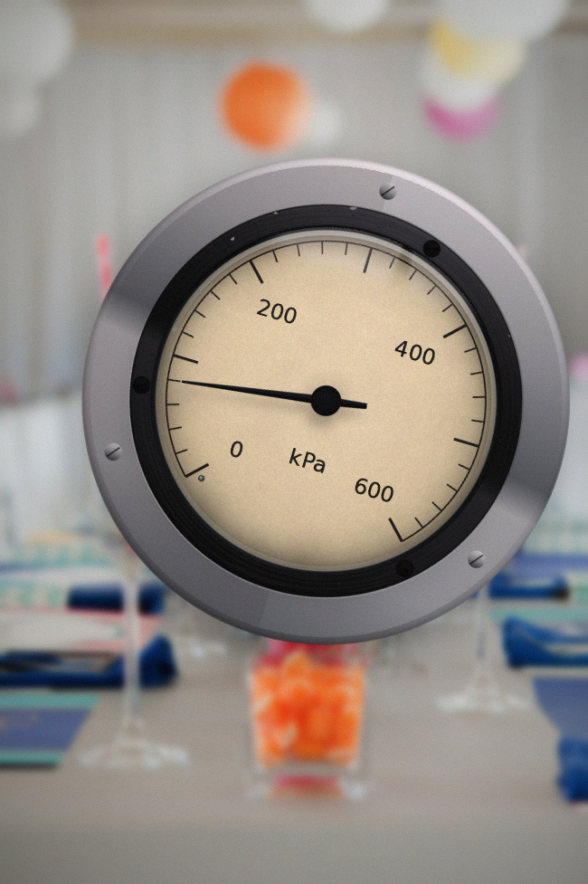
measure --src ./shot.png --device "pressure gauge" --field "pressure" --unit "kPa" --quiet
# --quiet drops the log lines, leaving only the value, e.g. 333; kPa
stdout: 80; kPa
